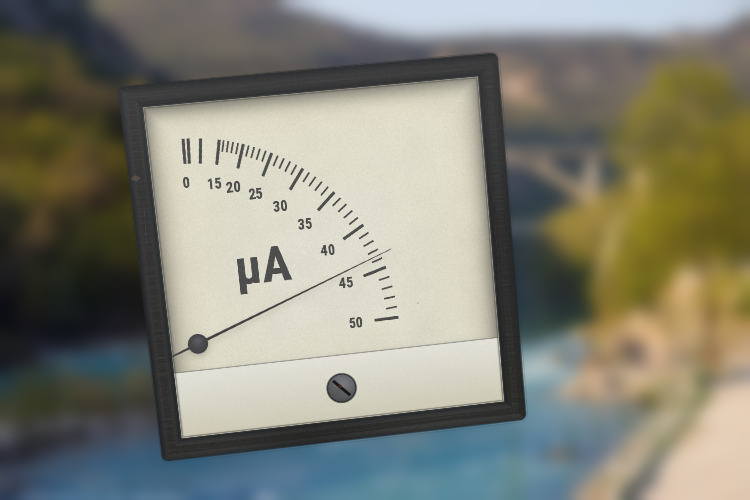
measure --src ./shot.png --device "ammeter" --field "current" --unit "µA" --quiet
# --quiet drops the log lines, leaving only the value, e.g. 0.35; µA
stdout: 43.5; µA
